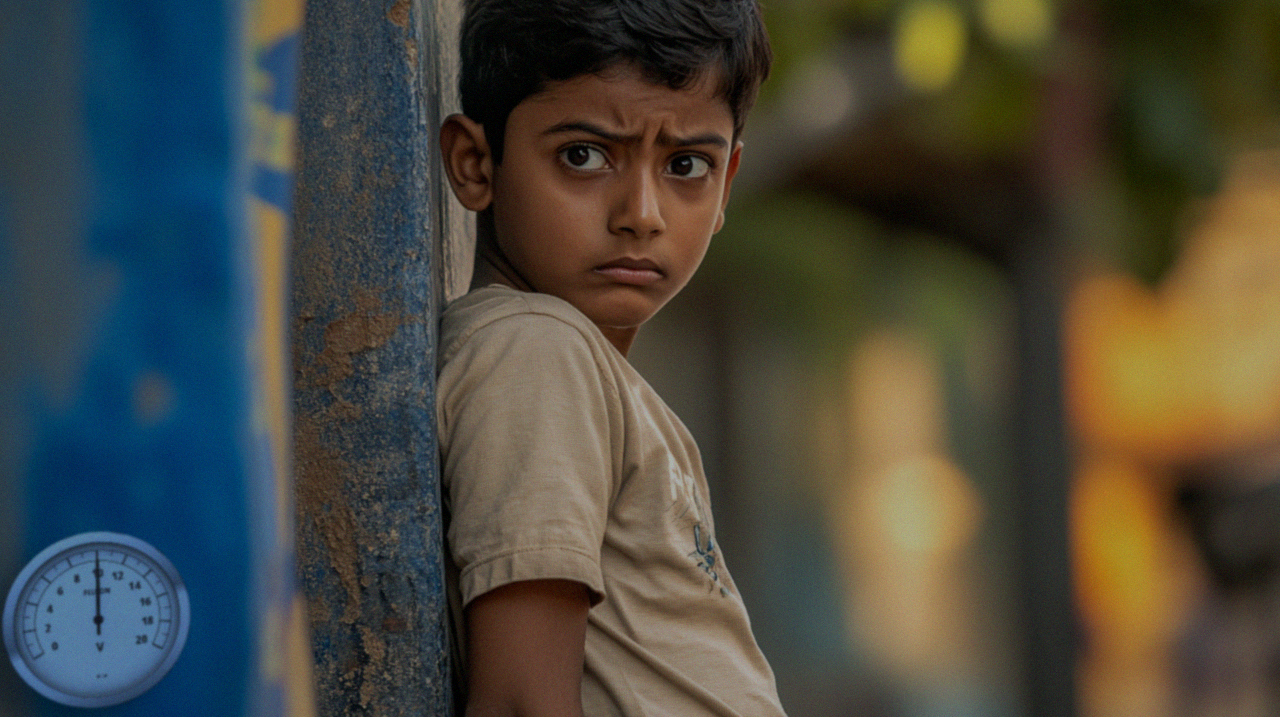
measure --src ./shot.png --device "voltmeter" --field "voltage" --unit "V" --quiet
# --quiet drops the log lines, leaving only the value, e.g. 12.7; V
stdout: 10; V
